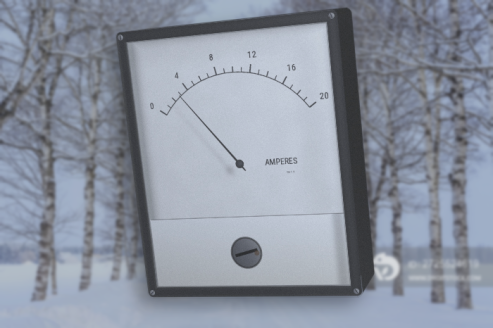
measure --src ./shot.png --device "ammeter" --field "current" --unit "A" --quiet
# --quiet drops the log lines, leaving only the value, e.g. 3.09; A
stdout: 3; A
